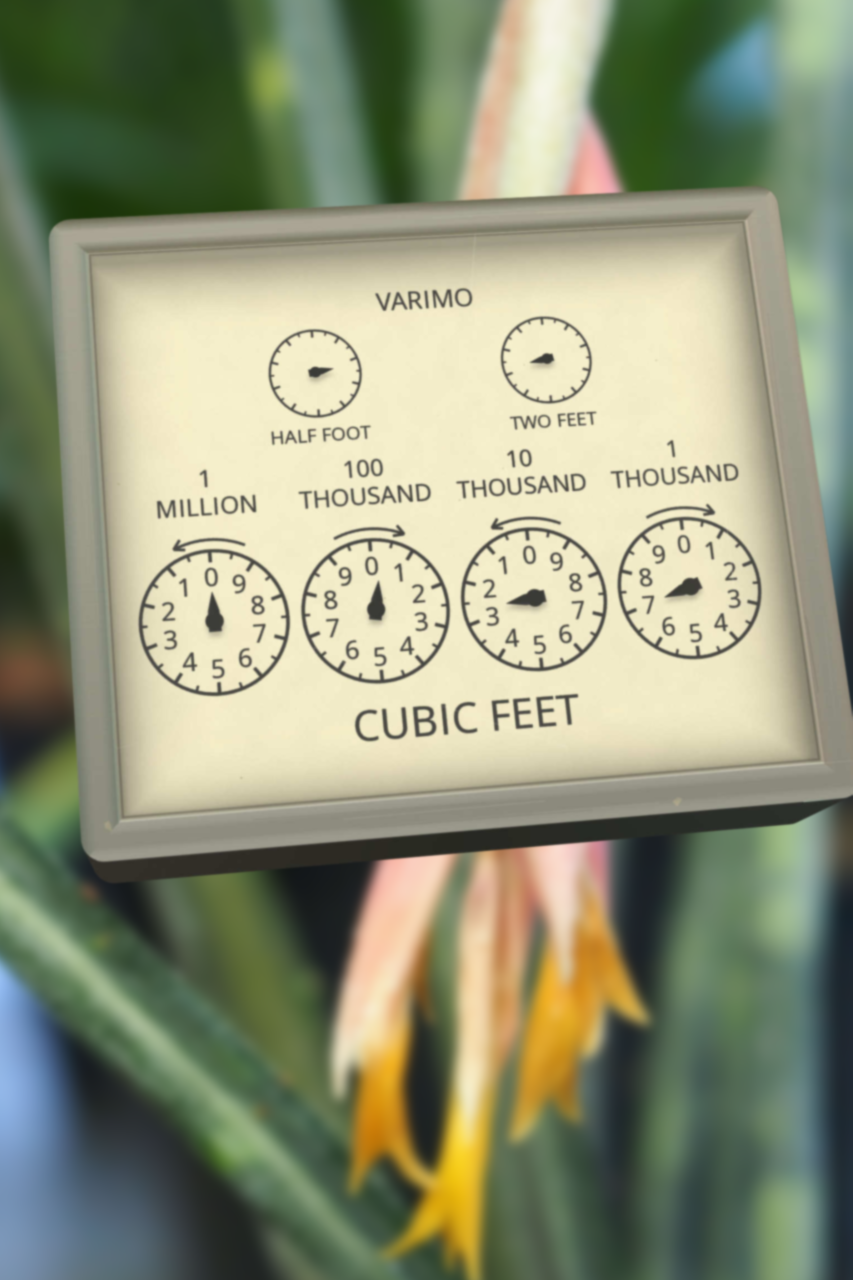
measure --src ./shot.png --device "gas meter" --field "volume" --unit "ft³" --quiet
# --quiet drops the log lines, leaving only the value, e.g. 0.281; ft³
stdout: 2700; ft³
